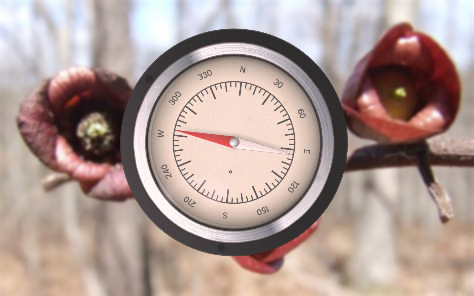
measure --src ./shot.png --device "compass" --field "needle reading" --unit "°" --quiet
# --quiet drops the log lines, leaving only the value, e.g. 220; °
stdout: 275; °
